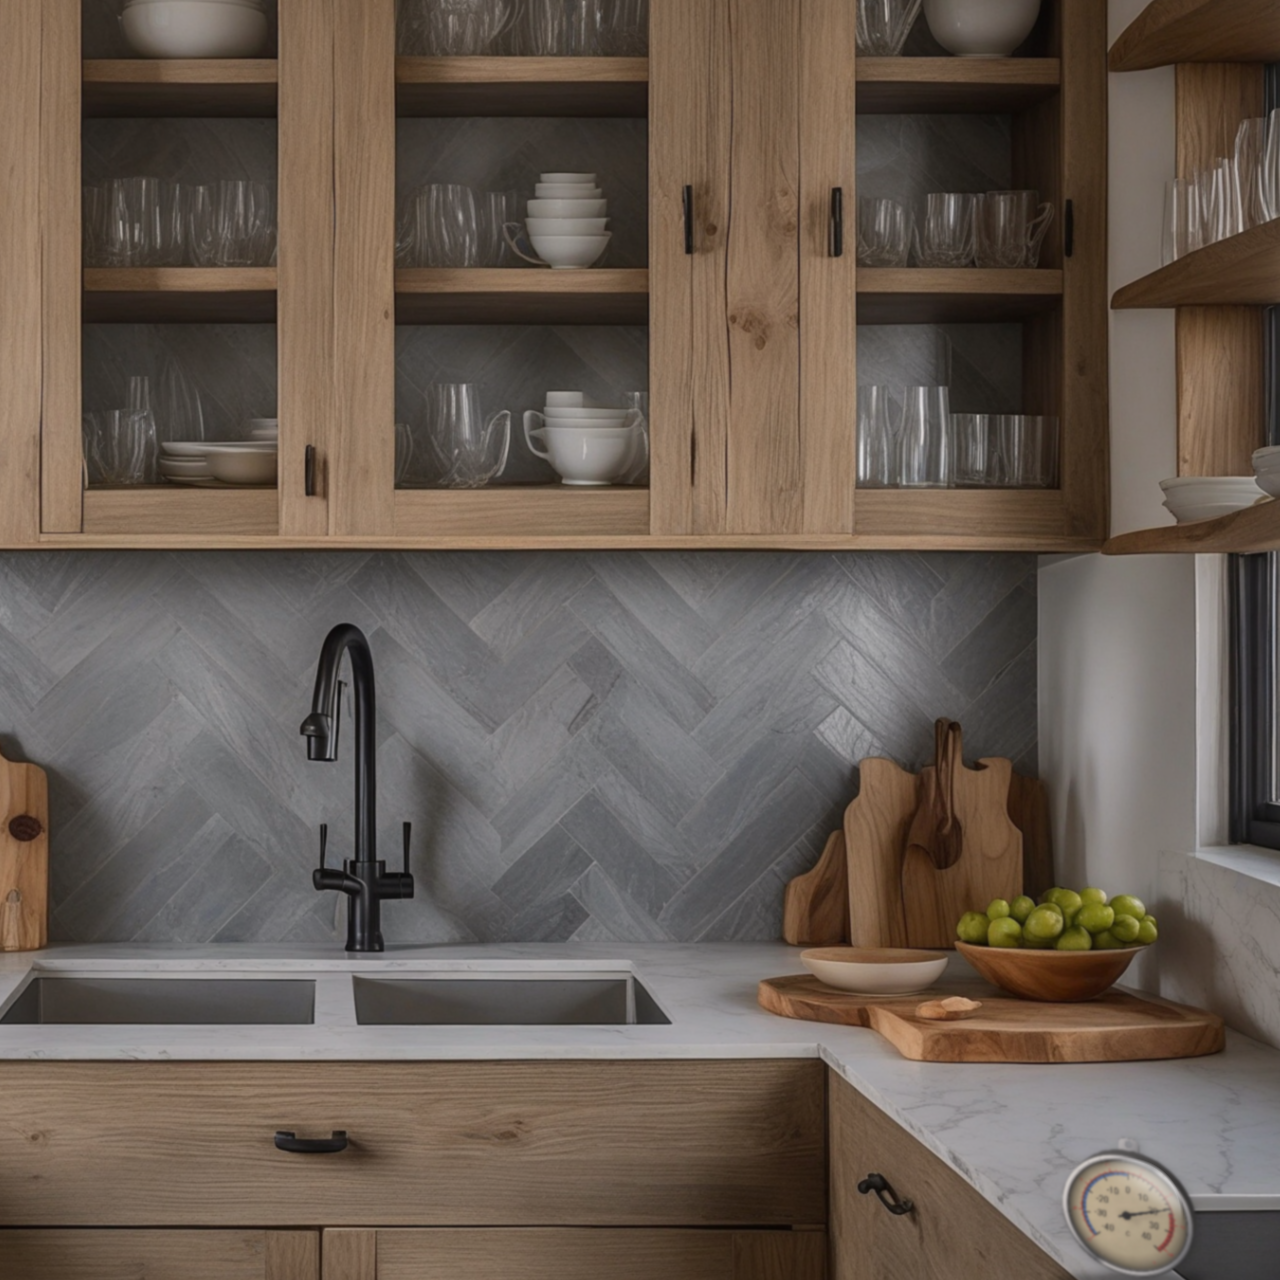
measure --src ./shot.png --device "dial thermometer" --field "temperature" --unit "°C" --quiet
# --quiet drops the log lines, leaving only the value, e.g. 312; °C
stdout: 20; °C
